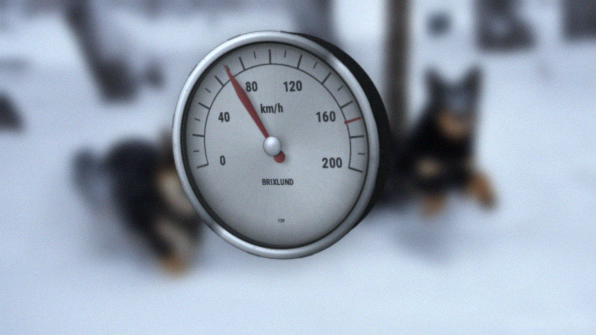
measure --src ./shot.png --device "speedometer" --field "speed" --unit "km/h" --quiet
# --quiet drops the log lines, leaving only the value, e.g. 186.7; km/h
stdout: 70; km/h
